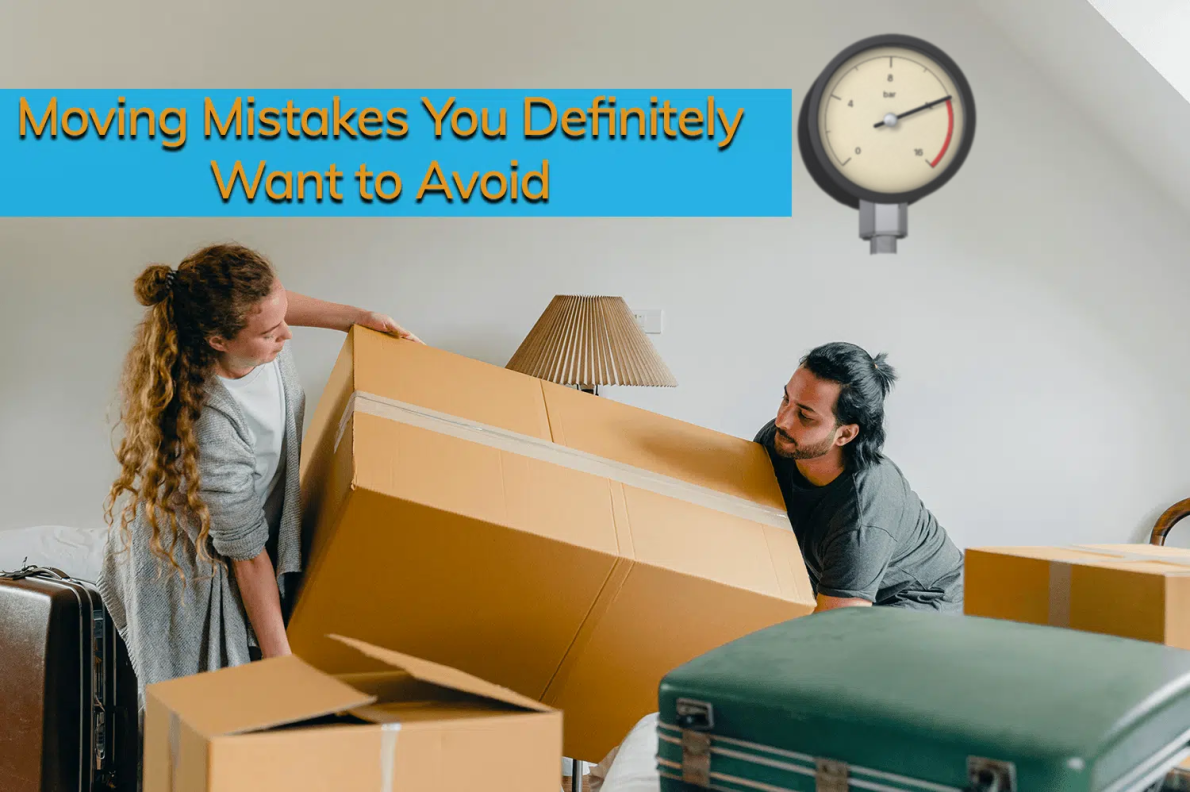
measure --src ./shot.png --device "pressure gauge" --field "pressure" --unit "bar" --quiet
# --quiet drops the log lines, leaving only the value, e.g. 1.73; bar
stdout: 12; bar
